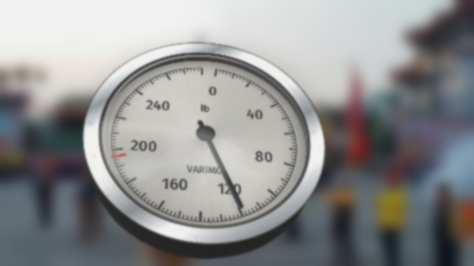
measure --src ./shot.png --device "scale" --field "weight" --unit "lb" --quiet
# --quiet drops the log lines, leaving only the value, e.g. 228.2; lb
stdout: 120; lb
